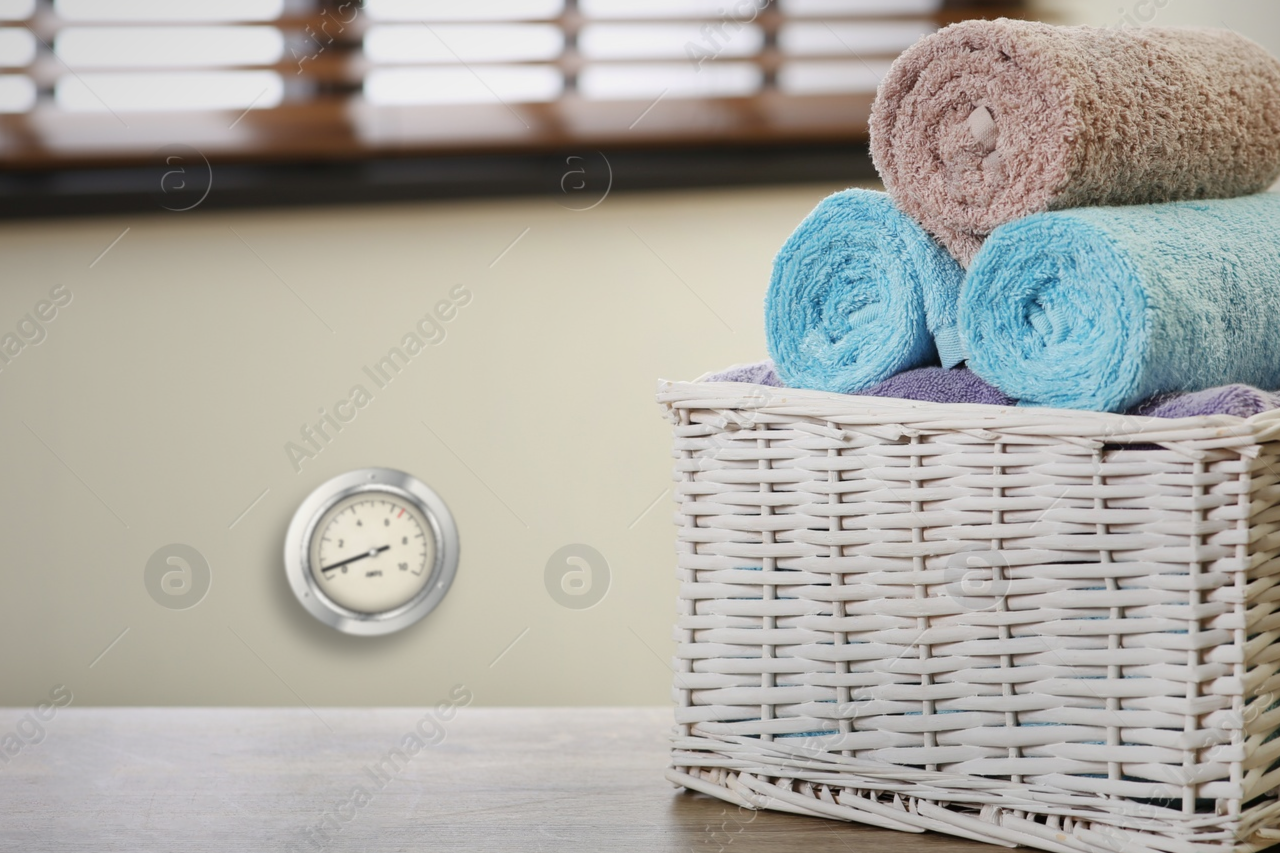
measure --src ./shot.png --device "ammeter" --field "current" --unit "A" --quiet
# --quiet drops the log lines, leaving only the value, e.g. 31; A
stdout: 0.5; A
